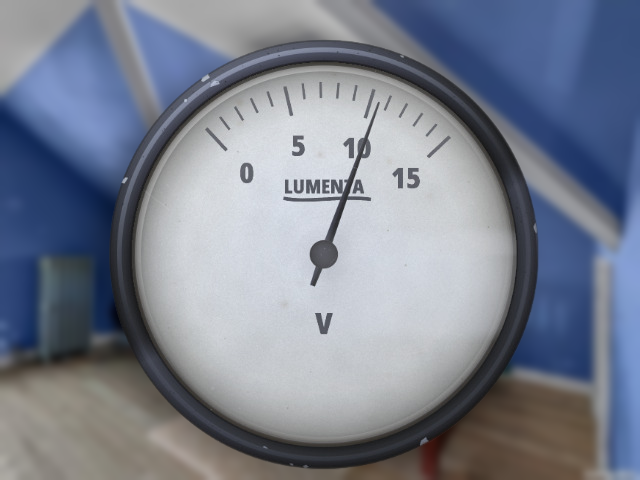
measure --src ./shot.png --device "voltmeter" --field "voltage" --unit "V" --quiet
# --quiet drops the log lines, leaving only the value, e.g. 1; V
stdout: 10.5; V
